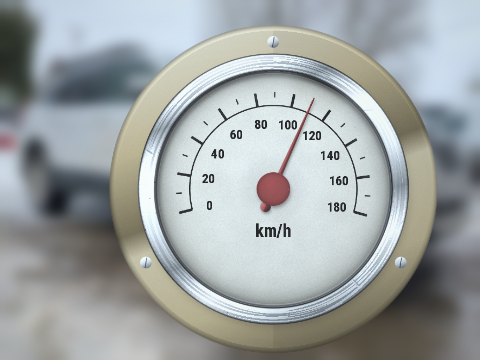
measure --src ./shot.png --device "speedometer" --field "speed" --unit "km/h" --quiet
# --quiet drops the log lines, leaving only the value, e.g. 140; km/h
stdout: 110; km/h
